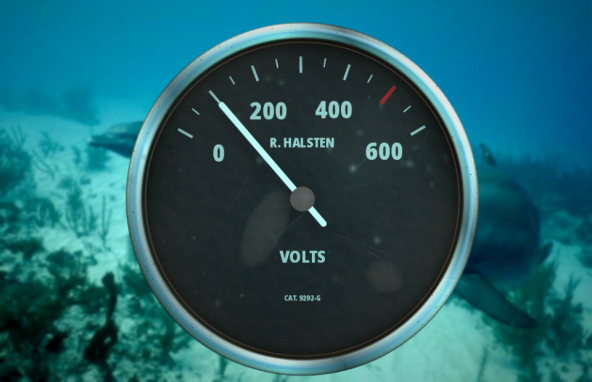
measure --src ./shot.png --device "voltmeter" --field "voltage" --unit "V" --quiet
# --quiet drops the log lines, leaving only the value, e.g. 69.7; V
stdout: 100; V
